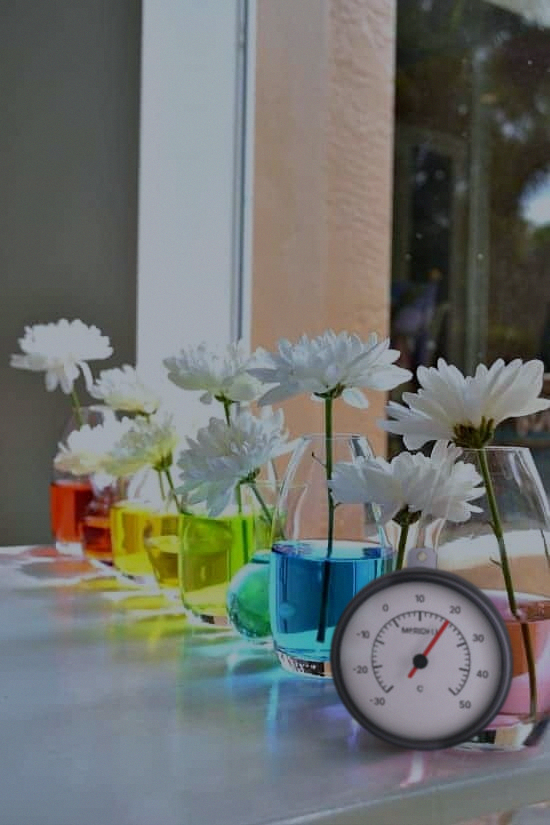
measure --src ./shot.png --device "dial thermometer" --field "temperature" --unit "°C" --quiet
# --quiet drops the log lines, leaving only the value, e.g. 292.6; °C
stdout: 20; °C
